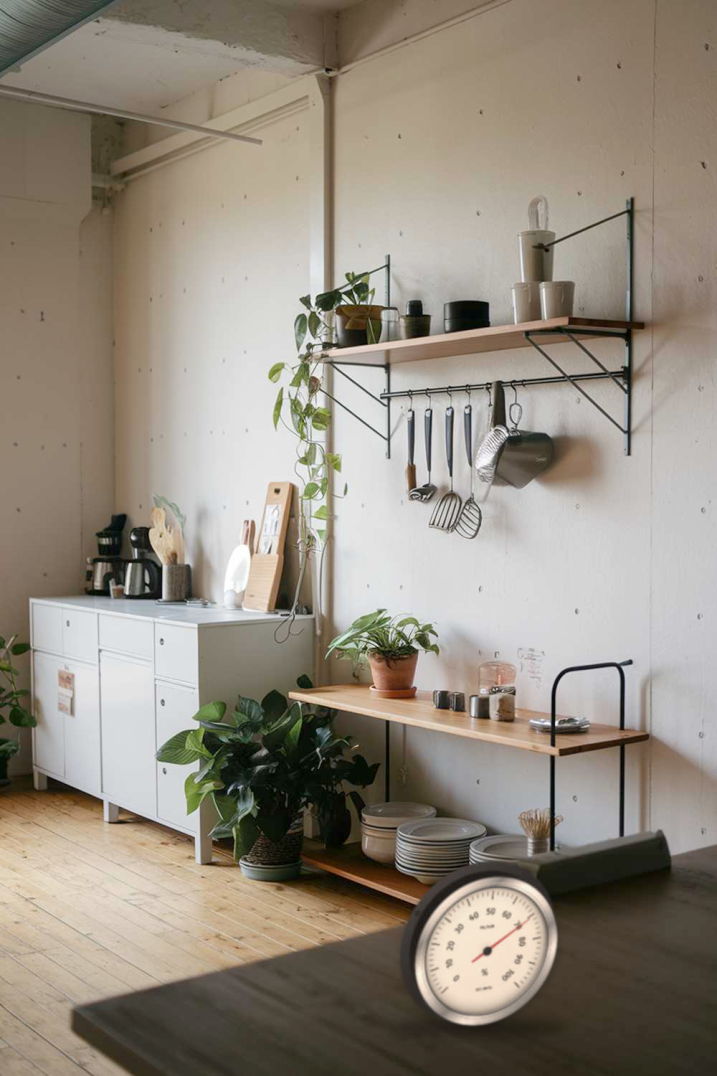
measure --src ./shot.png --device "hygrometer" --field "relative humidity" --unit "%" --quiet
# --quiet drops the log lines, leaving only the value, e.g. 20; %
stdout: 70; %
